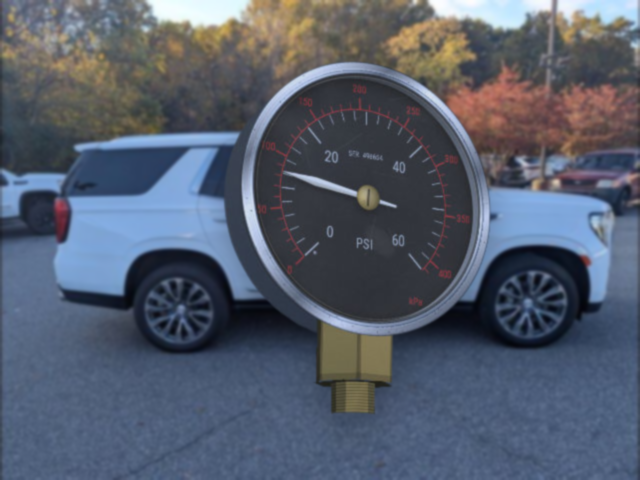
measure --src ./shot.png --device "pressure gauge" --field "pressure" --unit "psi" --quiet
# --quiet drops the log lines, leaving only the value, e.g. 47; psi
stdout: 12; psi
